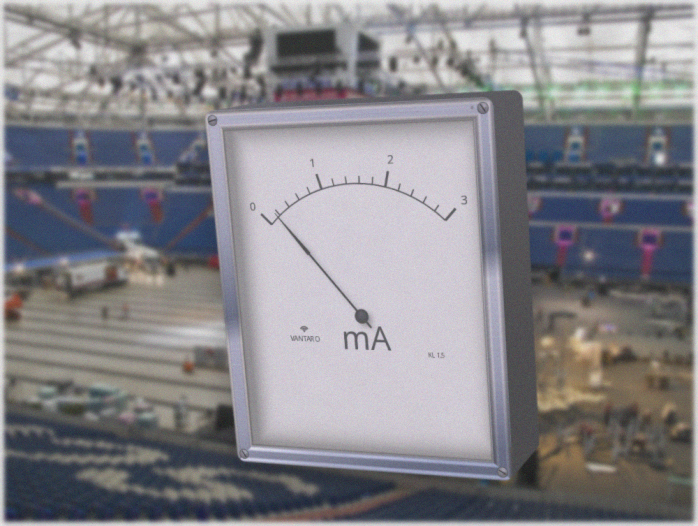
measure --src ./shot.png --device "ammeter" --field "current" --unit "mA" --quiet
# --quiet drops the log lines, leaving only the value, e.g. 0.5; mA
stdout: 0.2; mA
